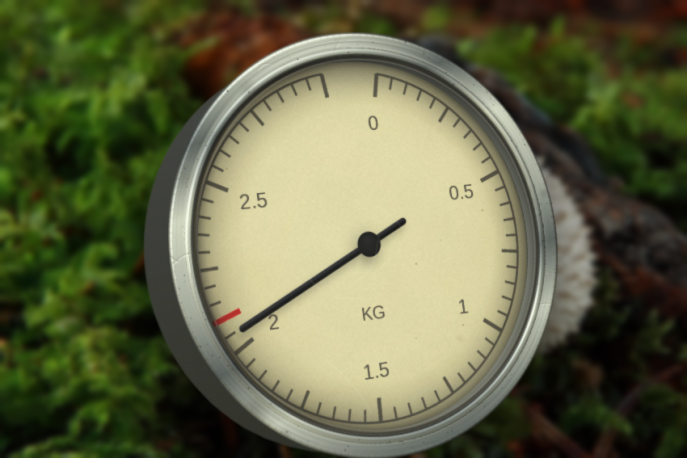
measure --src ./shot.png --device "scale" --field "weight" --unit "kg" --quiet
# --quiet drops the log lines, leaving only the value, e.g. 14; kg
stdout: 2.05; kg
